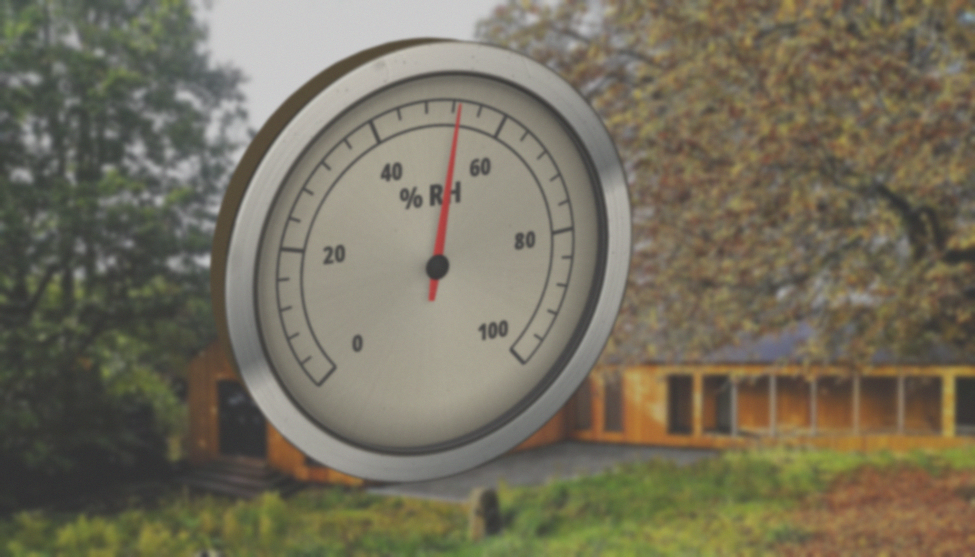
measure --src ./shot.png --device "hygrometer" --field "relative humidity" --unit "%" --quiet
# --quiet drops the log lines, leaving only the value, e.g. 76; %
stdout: 52; %
